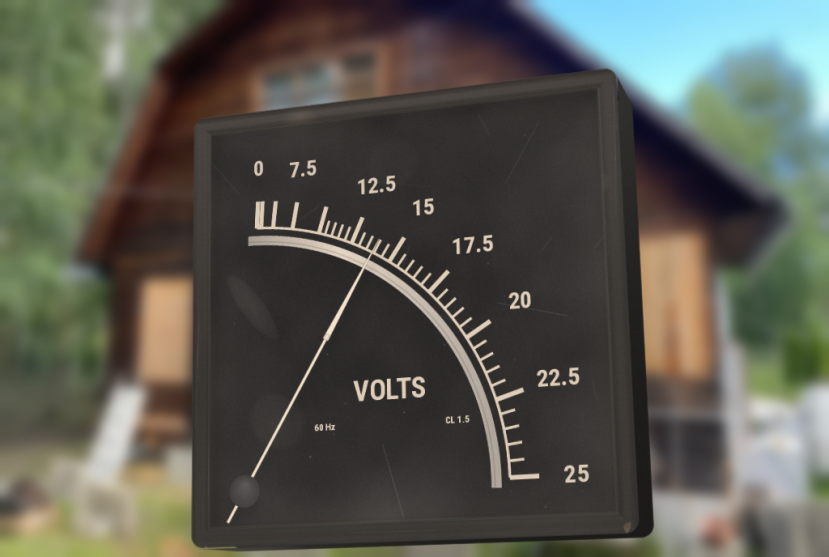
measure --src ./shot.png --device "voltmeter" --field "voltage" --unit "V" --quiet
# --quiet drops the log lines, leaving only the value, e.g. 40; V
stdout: 14; V
